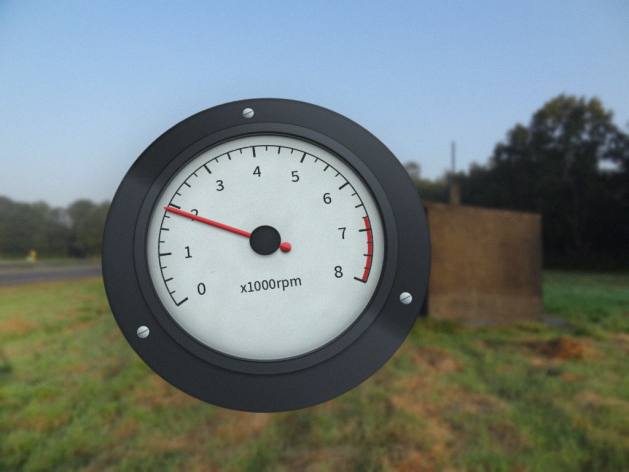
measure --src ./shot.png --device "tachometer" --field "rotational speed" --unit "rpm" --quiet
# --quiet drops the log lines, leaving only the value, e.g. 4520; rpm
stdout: 1875; rpm
